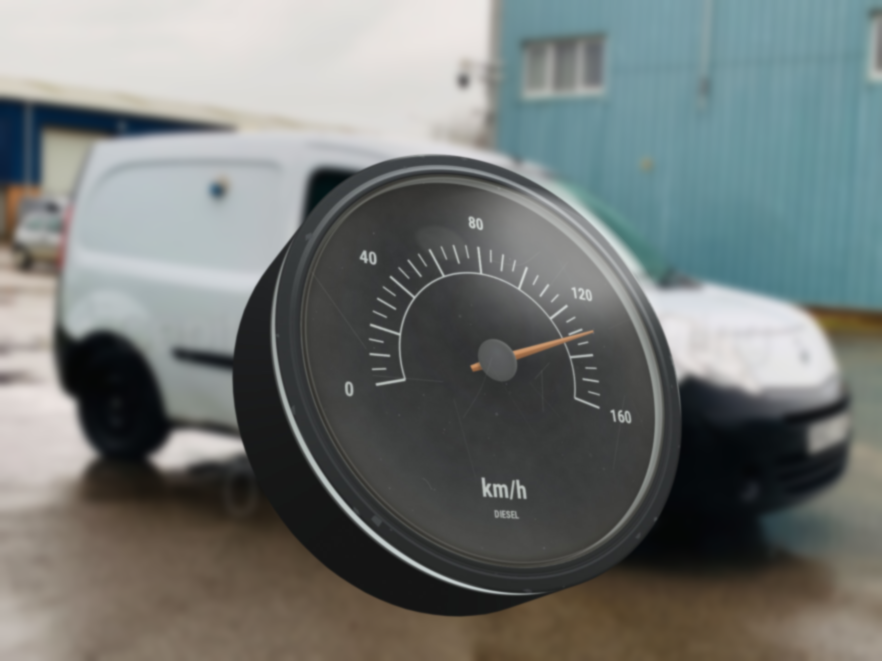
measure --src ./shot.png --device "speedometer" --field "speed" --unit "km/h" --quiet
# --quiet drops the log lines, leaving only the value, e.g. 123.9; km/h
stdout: 132.5; km/h
